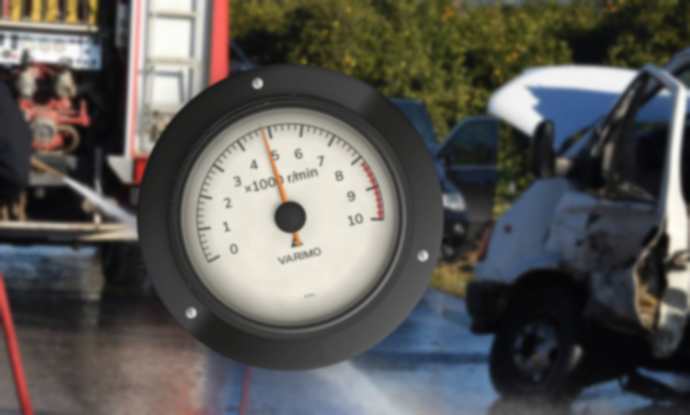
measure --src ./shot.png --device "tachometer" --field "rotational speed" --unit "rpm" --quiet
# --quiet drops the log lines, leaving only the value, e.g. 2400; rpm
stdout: 4800; rpm
